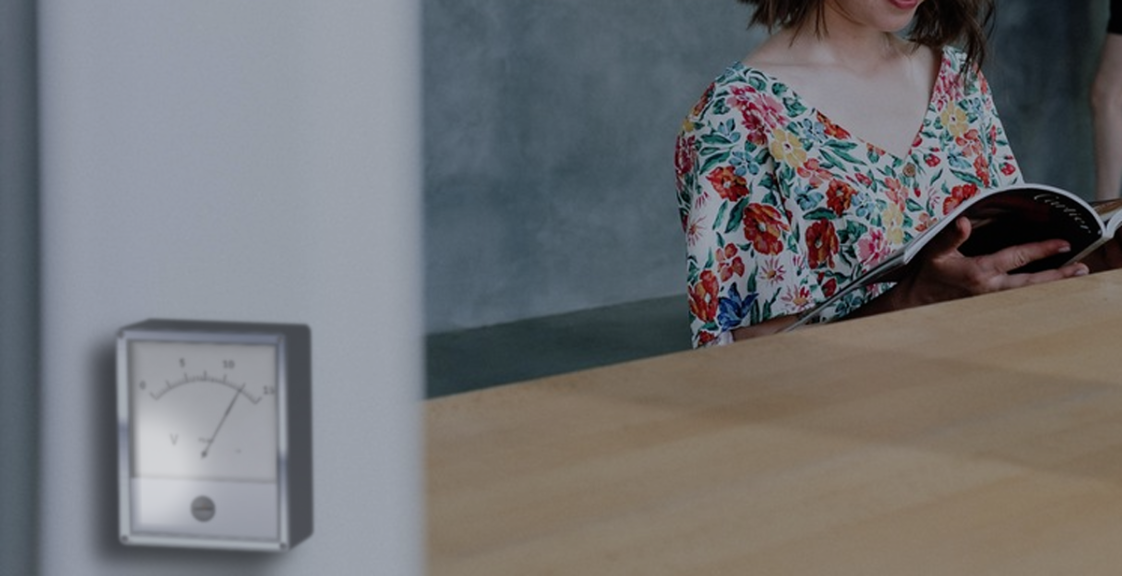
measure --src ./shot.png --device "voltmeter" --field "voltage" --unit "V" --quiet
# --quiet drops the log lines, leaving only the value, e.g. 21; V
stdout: 12.5; V
